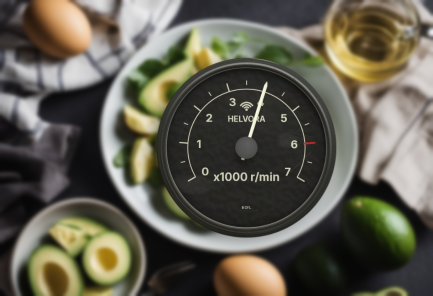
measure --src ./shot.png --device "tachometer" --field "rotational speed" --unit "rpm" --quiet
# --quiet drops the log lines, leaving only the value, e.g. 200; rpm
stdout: 4000; rpm
